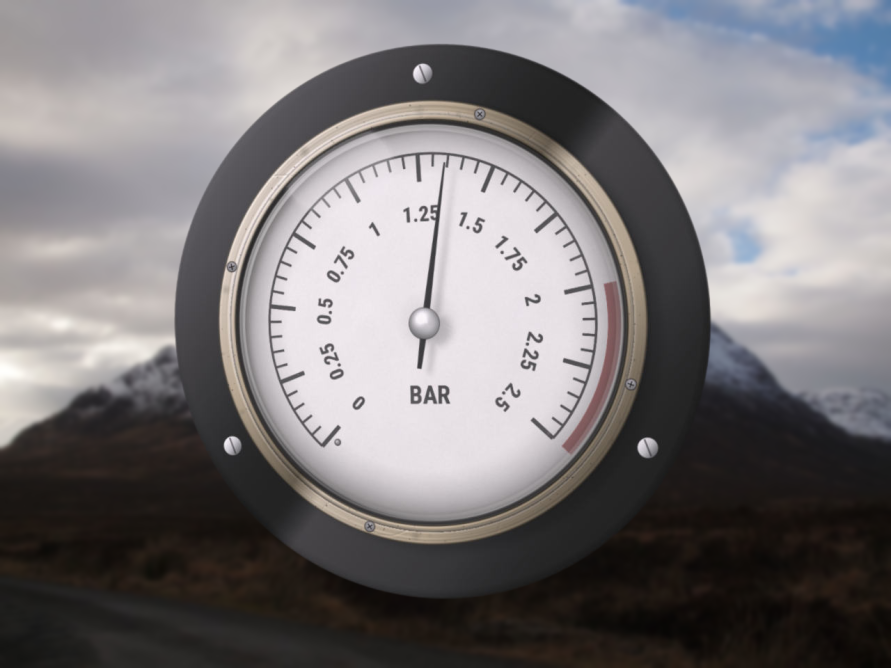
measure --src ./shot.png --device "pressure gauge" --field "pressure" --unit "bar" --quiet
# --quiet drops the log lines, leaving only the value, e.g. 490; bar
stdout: 1.35; bar
